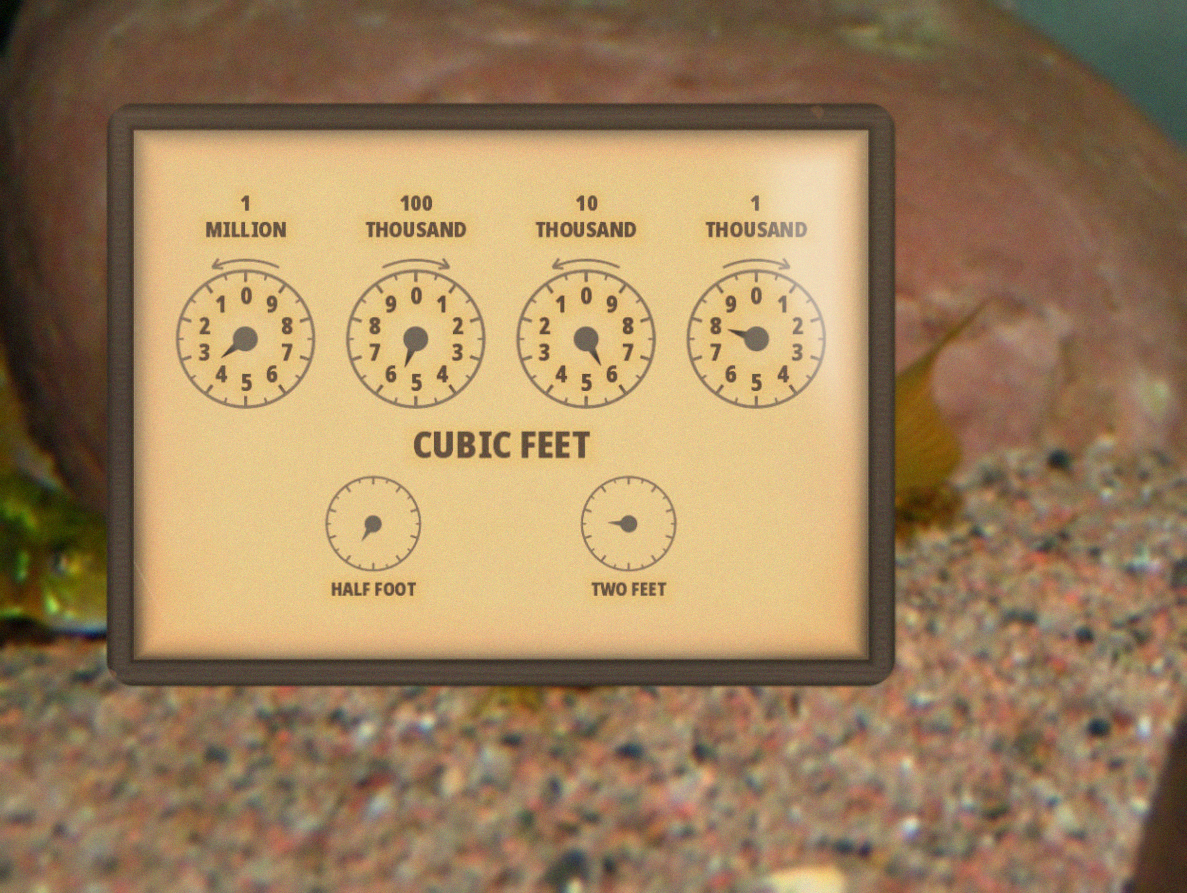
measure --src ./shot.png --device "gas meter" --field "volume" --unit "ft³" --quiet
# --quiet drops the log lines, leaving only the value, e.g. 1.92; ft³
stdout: 355800; ft³
